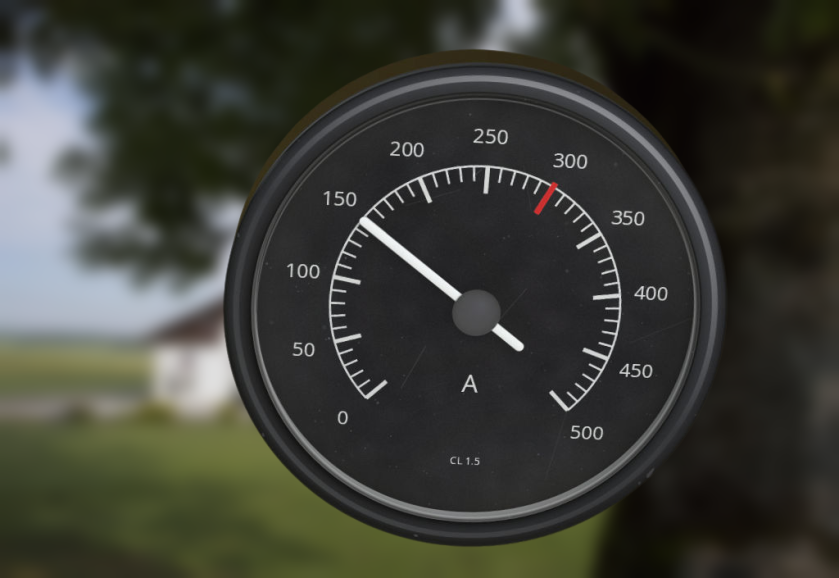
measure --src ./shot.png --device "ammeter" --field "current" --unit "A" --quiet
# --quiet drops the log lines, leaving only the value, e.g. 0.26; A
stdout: 150; A
